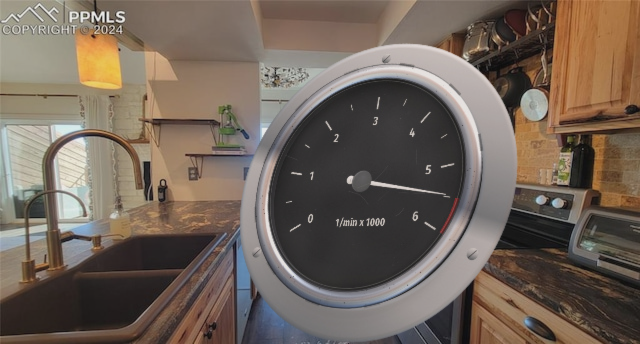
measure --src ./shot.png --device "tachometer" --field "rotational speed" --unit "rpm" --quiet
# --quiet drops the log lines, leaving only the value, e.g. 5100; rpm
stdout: 5500; rpm
